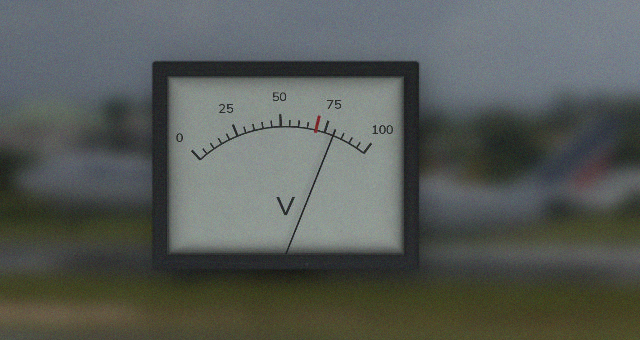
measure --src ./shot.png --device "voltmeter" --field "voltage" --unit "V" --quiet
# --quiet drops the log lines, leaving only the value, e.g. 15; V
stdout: 80; V
